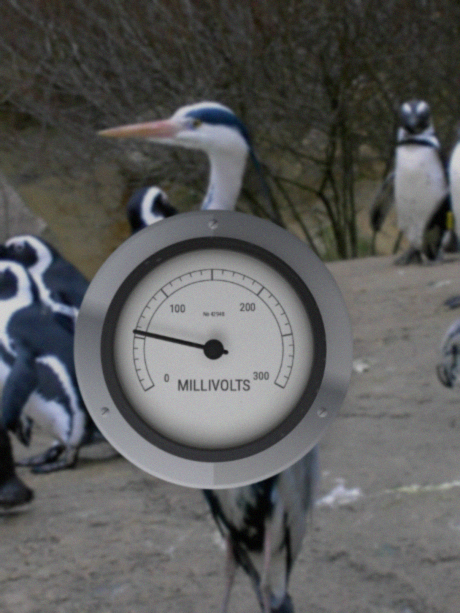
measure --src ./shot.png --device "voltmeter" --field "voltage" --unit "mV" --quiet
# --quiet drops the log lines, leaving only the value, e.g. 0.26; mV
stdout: 55; mV
